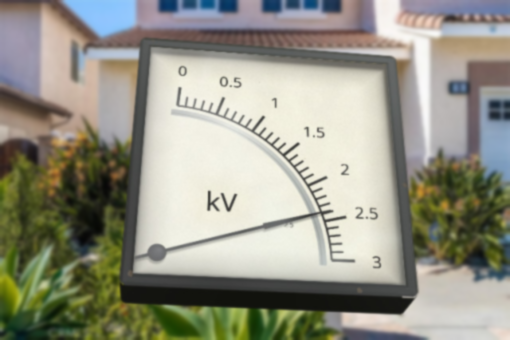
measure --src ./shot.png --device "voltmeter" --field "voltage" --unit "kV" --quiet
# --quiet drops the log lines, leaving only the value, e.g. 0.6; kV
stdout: 2.4; kV
